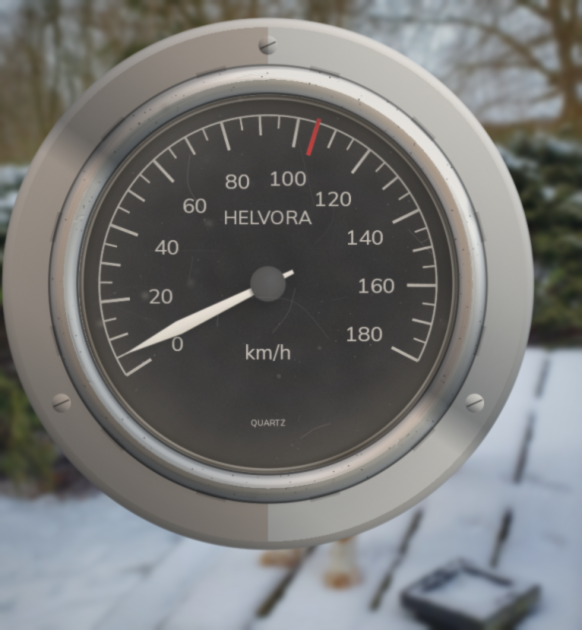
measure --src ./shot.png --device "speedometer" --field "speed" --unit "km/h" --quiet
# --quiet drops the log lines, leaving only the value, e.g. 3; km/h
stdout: 5; km/h
